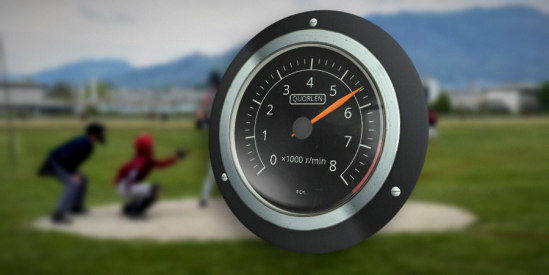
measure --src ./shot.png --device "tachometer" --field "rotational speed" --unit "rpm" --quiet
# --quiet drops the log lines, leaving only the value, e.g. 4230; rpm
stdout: 5600; rpm
